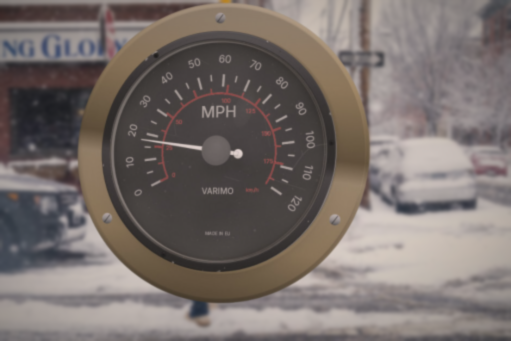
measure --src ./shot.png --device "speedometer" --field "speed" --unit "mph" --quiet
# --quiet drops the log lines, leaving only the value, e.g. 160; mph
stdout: 17.5; mph
